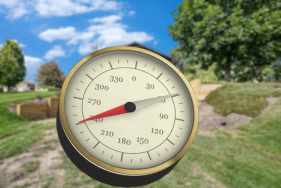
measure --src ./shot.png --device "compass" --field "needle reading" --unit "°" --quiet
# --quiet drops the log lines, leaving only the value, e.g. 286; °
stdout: 240; °
